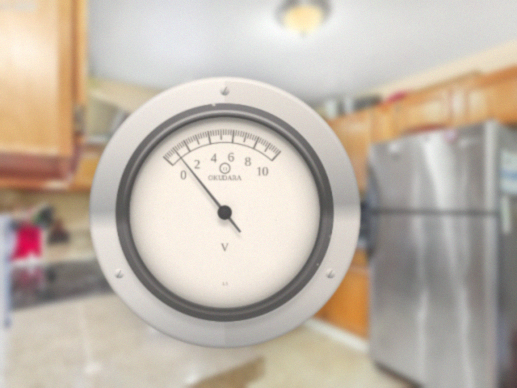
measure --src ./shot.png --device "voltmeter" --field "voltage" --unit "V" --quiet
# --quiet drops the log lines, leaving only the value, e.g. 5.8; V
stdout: 1; V
